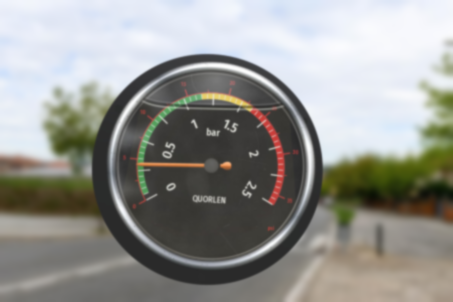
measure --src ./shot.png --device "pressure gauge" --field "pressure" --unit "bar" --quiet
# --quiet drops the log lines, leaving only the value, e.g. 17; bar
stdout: 0.3; bar
